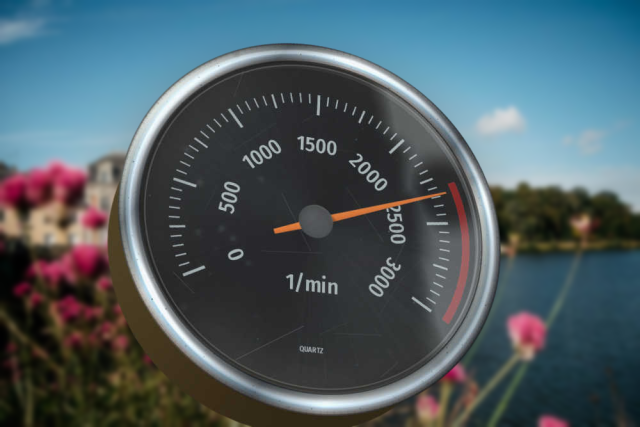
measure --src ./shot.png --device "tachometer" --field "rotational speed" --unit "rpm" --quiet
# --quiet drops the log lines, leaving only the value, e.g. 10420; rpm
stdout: 2350; rpm
